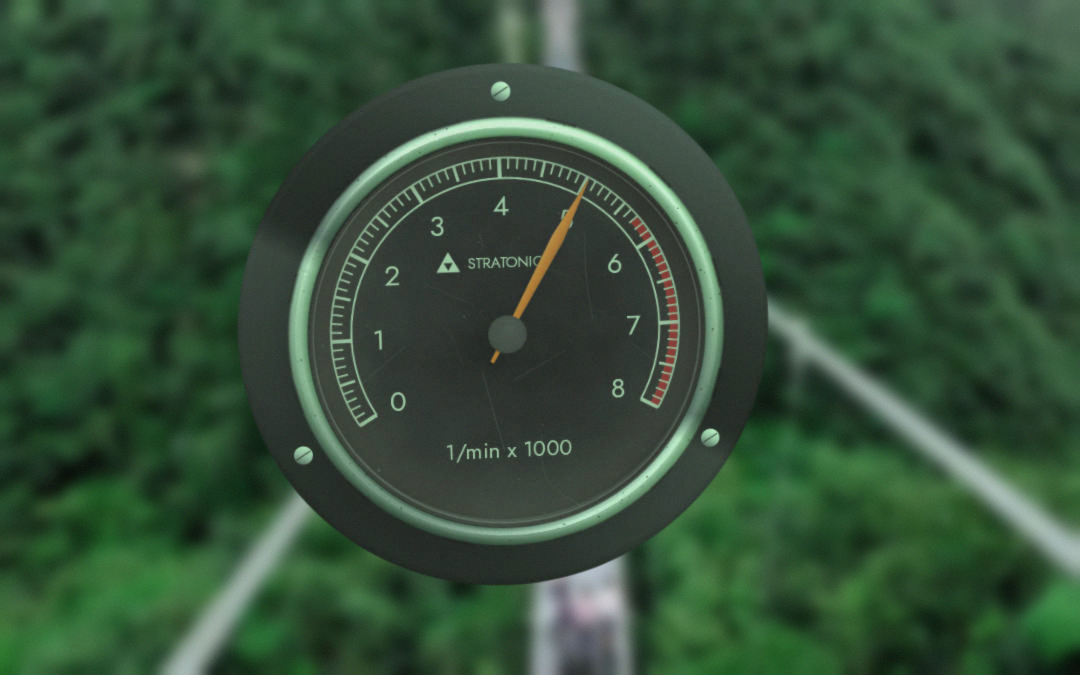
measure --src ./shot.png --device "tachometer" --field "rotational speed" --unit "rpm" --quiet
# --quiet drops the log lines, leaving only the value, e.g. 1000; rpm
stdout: 5000; rpm
